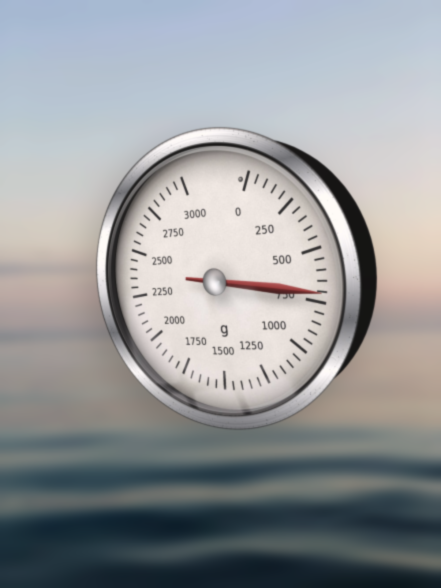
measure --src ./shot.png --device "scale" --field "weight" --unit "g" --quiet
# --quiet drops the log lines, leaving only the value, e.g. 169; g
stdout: 700; g
